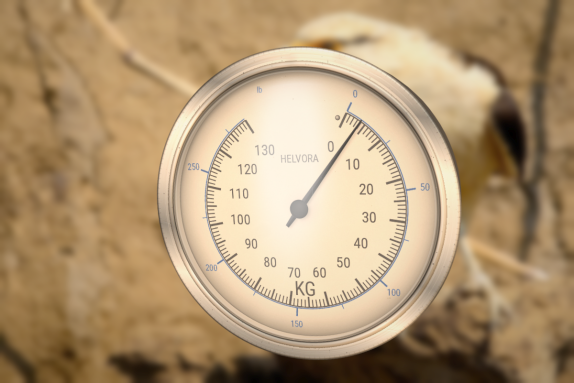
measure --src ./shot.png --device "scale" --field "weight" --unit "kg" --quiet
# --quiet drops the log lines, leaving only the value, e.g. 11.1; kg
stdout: 4; kg
